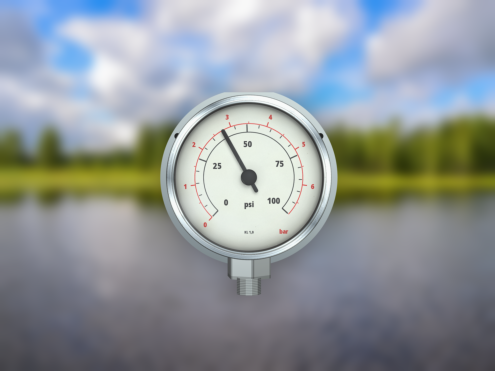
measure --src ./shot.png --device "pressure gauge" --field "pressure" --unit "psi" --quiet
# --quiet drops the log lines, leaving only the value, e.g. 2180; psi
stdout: 40; psi
